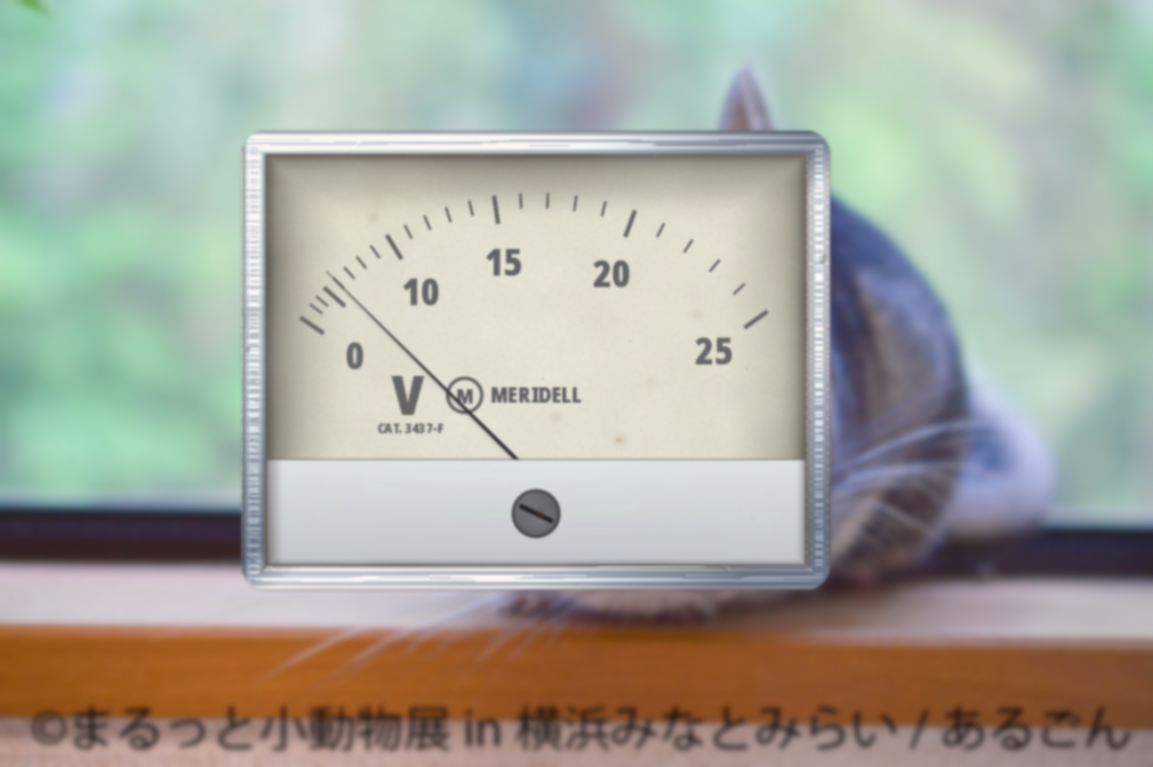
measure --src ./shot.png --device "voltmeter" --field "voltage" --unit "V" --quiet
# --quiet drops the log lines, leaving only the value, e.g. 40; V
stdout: 6; V
